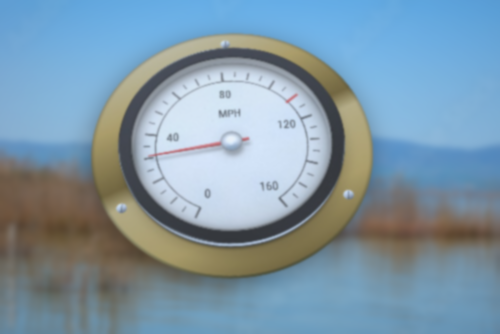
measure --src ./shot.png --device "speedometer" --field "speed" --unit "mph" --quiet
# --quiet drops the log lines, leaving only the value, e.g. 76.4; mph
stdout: 30; mph
